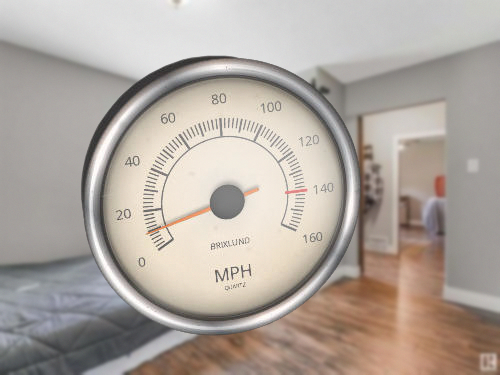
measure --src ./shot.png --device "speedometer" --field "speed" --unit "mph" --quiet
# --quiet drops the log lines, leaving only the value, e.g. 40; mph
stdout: 10; mph
